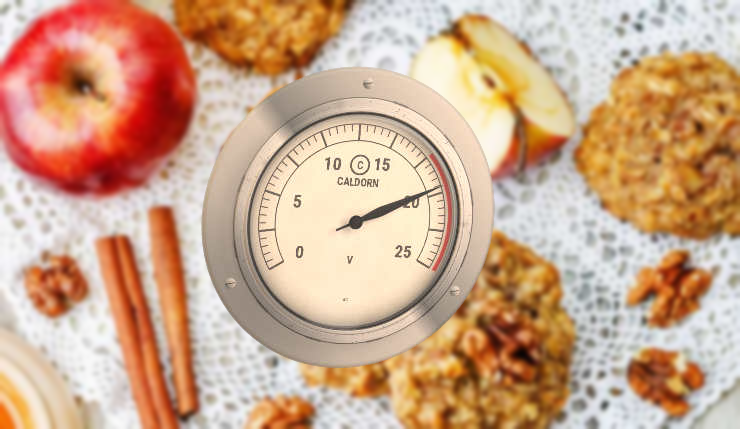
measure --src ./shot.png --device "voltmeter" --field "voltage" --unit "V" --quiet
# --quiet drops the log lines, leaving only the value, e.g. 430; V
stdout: 19.5; V
